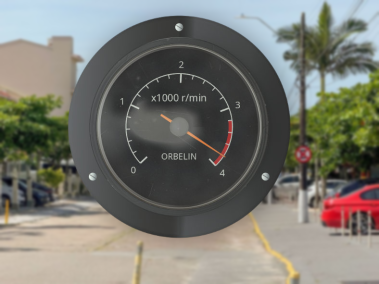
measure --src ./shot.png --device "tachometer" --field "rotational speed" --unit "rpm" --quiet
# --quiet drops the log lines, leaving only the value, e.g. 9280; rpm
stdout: 3800; rpm
